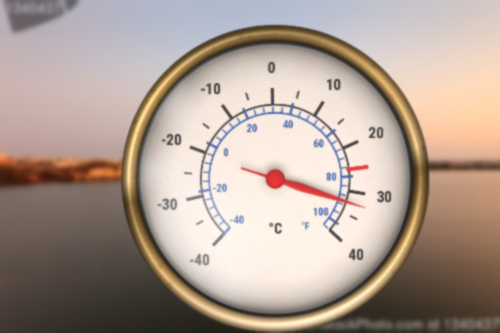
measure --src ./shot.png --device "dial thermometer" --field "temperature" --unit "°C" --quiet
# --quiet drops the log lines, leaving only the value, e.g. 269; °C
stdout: 32.5; °C
